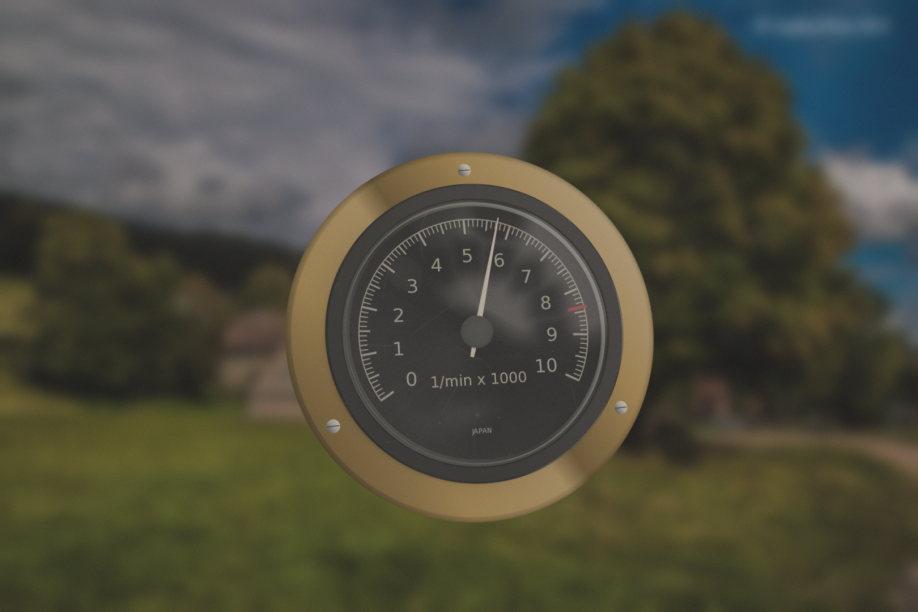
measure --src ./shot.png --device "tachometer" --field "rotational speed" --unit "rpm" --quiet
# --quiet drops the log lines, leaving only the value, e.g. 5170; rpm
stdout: 5700; rpm
